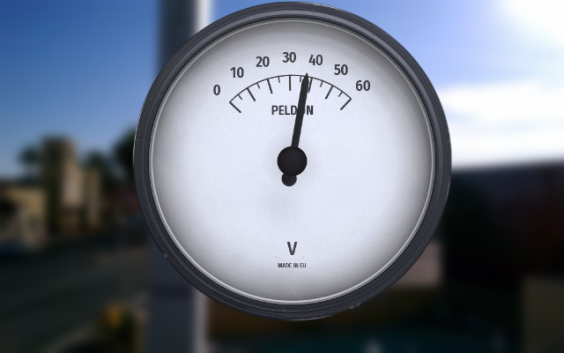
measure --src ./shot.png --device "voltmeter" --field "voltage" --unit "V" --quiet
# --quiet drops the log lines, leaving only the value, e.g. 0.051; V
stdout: 37.5; V
